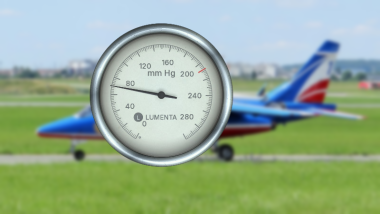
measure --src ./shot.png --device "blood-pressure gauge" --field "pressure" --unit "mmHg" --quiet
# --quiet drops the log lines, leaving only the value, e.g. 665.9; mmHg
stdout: 70; mmHg
